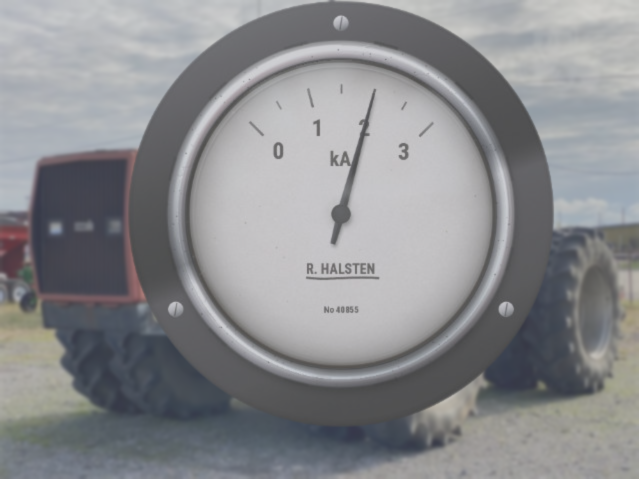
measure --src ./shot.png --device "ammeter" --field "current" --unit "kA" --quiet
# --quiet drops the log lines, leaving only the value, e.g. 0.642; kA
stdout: 2; kA
